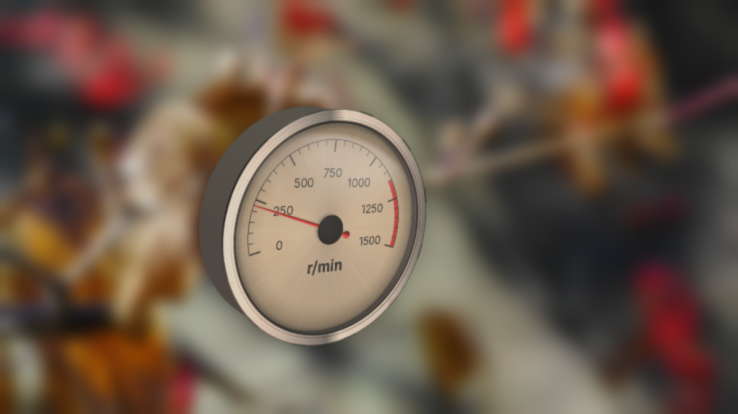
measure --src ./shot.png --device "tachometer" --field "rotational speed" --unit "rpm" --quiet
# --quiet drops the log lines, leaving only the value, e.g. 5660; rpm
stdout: 225; rpm
